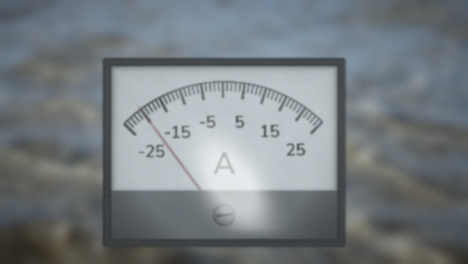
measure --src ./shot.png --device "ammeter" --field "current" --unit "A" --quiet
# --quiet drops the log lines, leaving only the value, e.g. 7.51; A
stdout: -20; A
